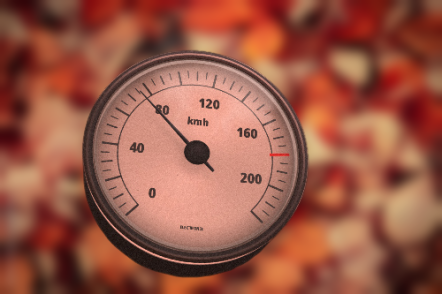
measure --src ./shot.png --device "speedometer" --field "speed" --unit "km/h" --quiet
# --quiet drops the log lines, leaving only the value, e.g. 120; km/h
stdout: 75; km/h
